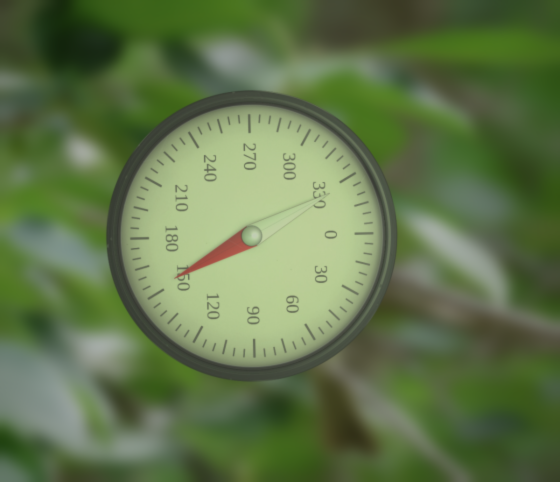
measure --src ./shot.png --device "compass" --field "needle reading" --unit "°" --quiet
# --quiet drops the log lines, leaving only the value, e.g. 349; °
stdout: 152.5; °
